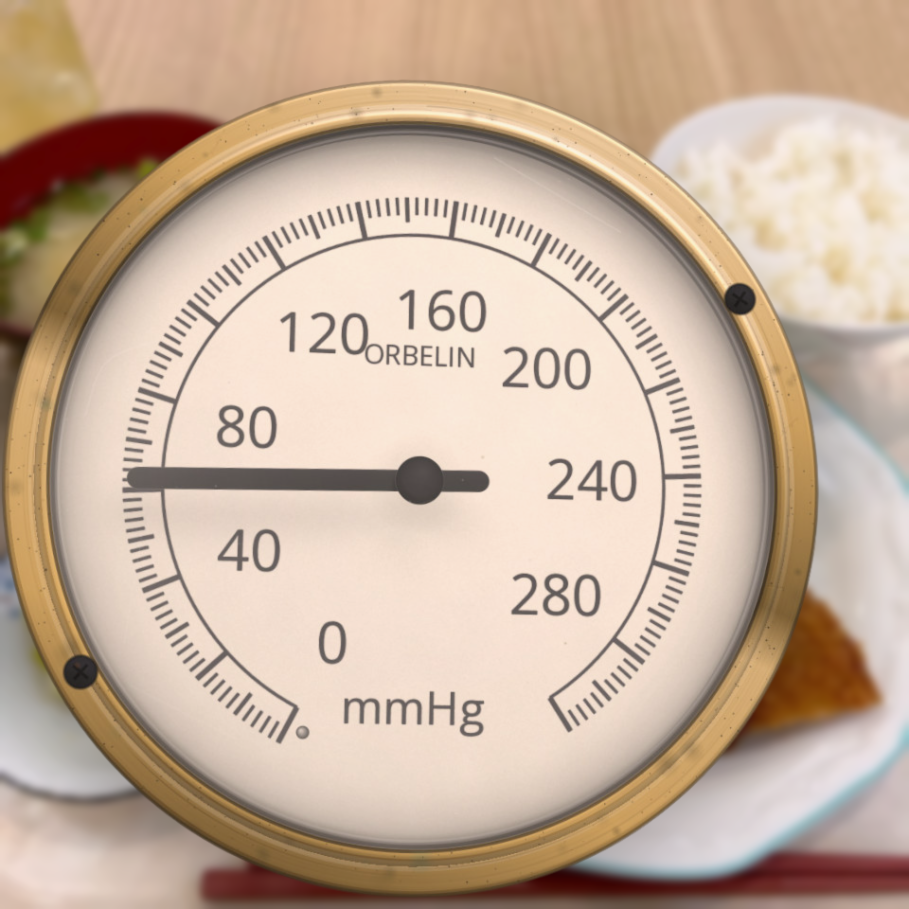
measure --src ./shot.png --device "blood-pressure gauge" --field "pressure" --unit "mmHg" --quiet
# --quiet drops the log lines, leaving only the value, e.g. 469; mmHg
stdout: 62; mmHg
